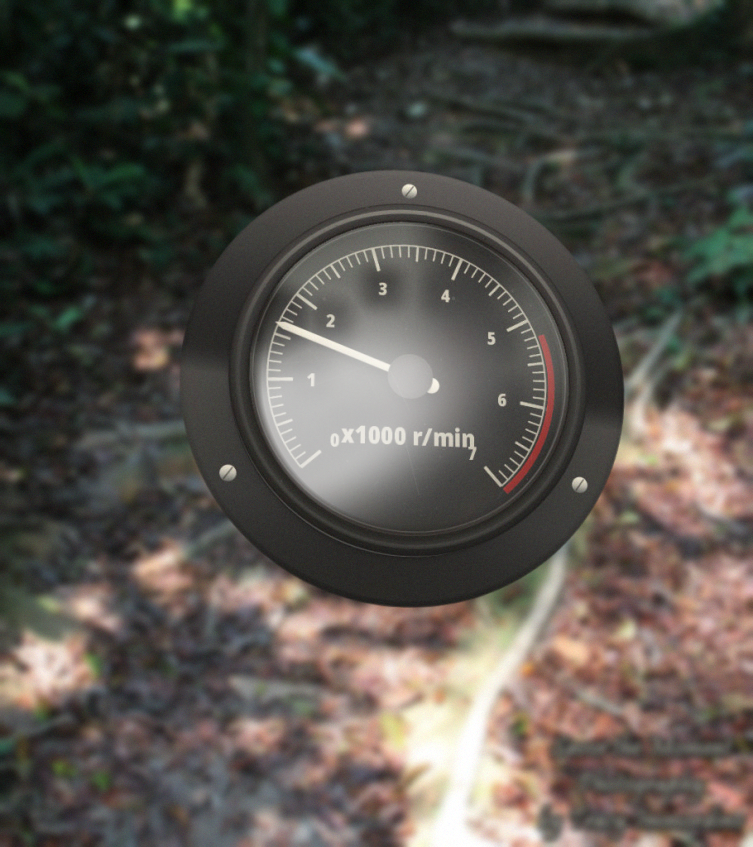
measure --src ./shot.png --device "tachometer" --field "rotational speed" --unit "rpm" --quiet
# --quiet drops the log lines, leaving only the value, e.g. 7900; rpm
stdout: 1600; rpm
